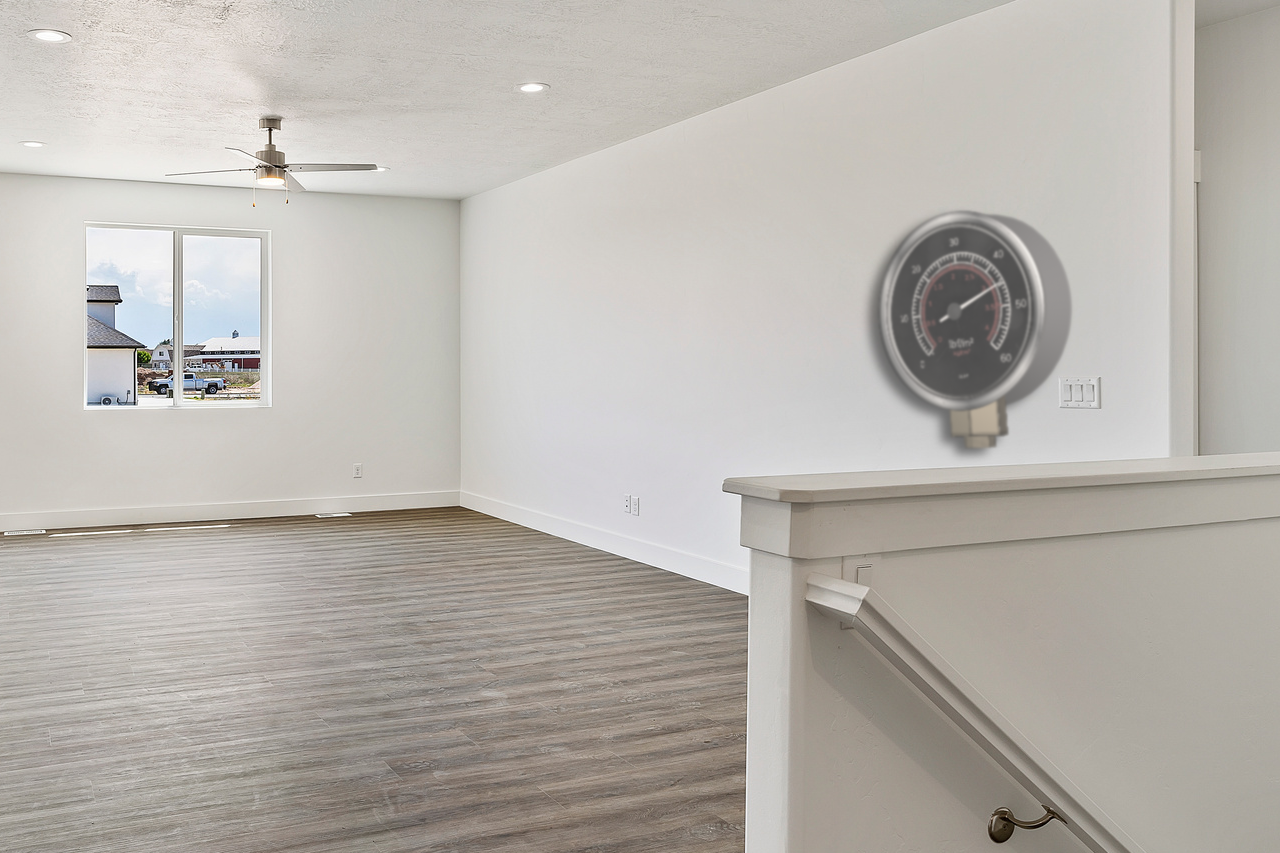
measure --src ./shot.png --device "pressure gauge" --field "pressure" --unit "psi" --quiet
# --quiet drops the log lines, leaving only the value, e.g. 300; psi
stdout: 45; psi
